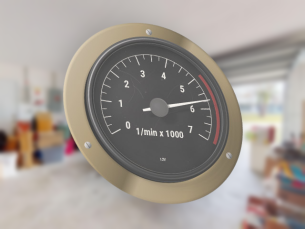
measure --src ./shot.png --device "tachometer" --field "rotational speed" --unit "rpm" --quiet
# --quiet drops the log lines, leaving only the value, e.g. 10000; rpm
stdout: 5750; rpm
